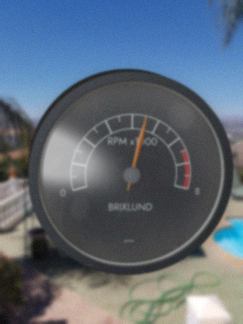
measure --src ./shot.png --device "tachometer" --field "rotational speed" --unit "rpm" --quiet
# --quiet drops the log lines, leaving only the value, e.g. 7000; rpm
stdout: 4500; rpm
